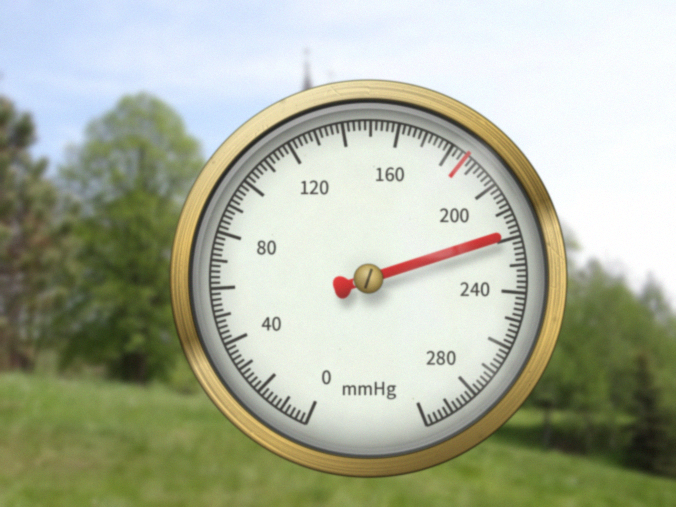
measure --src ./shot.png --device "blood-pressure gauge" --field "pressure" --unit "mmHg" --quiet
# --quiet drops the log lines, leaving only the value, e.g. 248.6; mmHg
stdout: 218; mmHg
